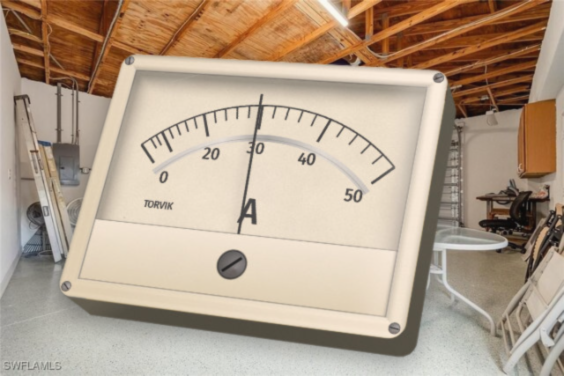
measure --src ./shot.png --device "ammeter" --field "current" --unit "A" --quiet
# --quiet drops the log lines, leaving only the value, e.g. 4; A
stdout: 30; A
